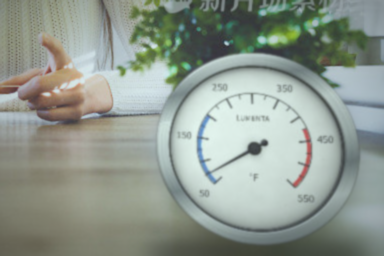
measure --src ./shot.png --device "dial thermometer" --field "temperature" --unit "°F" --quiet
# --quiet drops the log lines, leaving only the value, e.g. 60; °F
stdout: 75; °F
